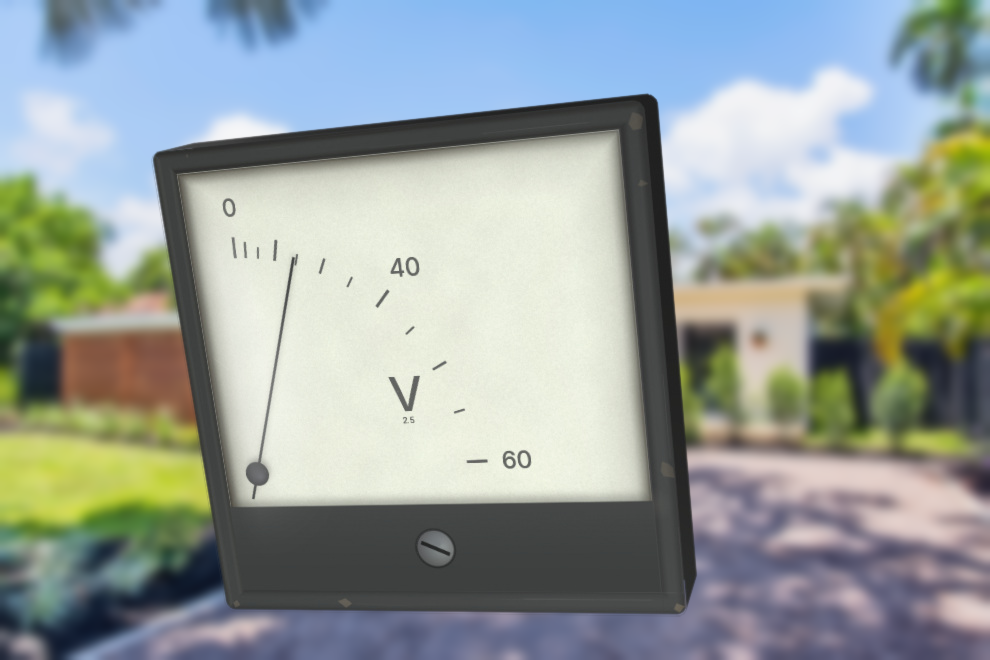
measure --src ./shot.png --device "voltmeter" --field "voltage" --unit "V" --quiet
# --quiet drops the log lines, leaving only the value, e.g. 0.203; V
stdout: 25; V
